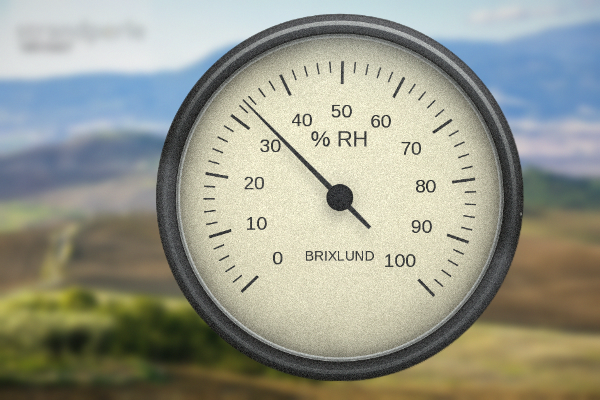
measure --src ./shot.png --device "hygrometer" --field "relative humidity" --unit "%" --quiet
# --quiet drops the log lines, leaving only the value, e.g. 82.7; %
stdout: 33; %
